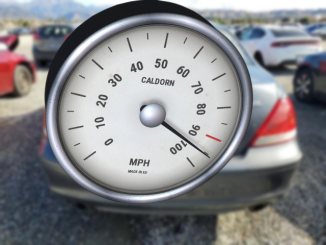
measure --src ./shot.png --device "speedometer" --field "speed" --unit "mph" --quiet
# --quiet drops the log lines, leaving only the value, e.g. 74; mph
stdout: 95; mph
